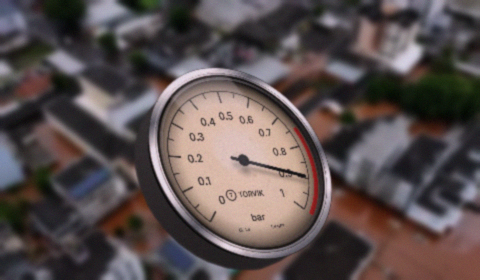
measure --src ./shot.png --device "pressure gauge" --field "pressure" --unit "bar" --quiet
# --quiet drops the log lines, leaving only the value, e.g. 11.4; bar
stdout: 0.9; bar
